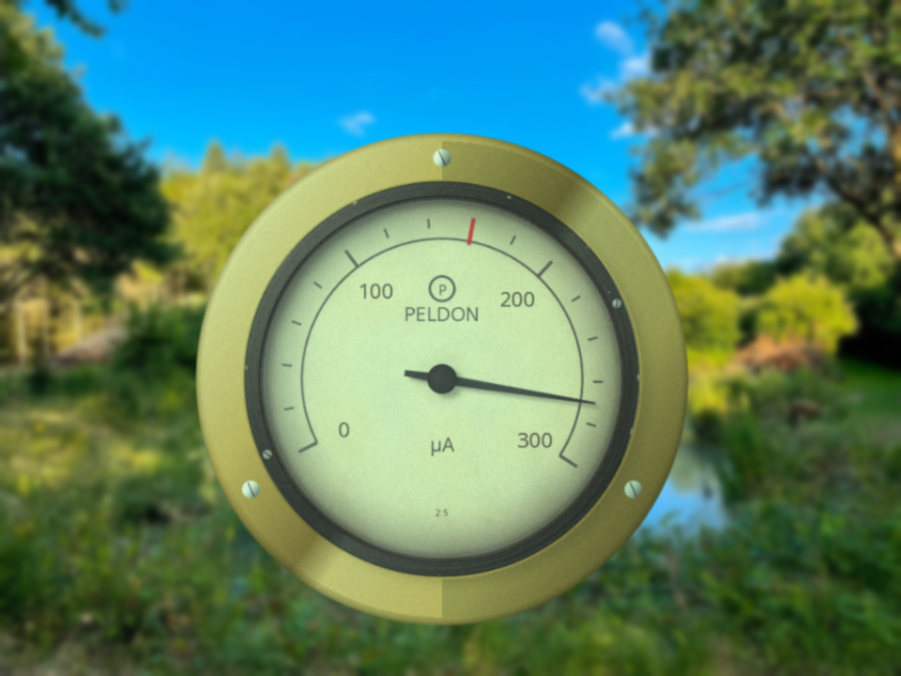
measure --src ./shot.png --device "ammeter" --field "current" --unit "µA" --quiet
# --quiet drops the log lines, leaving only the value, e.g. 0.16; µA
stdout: 270; µA
